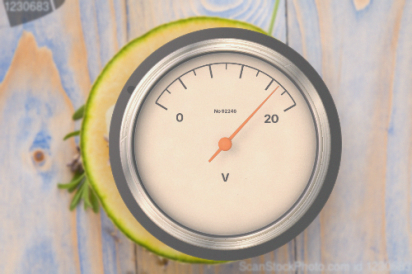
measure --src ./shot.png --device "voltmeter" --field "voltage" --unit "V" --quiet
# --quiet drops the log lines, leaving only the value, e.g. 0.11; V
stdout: 17; V
